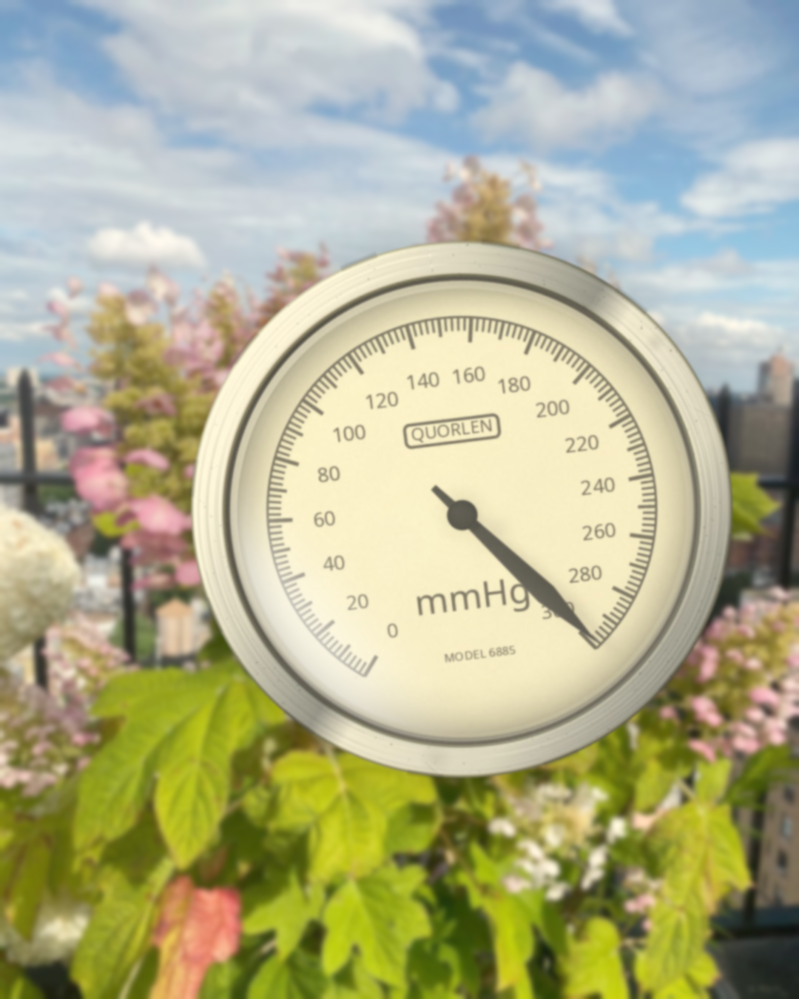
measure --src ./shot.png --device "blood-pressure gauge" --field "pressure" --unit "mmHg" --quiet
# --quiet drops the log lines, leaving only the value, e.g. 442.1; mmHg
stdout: 298; mmHg
